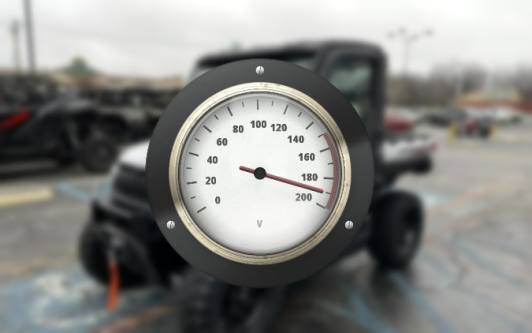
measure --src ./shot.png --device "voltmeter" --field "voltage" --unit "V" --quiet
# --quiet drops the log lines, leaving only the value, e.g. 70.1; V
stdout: 190; V
